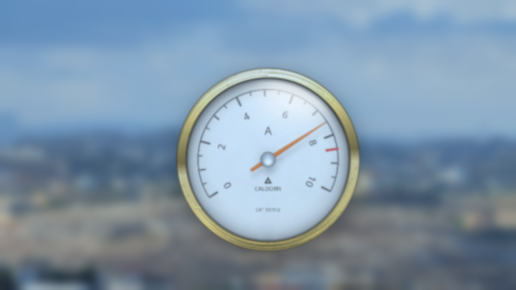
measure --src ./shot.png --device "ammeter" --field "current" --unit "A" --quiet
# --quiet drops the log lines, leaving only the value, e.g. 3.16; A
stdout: 7.5; A
